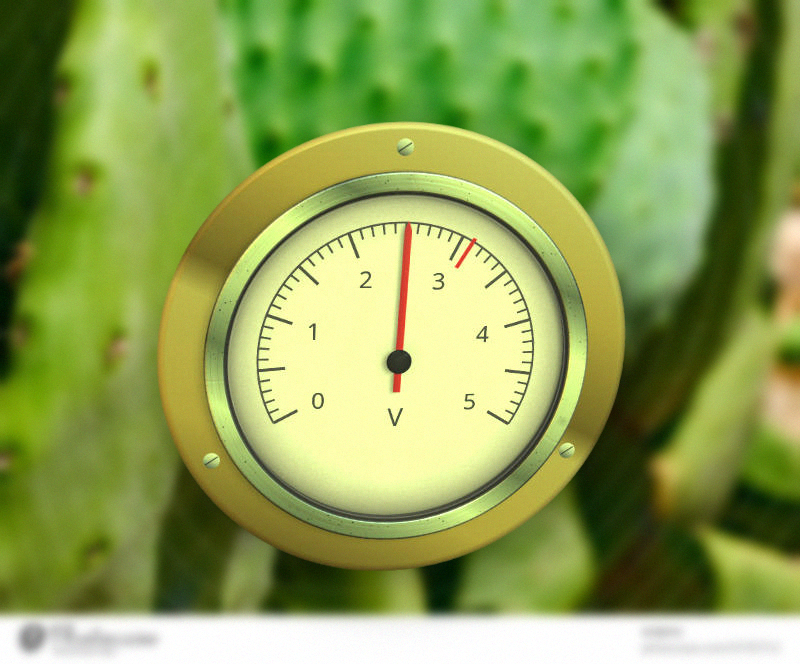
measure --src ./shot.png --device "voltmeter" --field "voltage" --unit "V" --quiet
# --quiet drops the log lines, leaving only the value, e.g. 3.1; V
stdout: 2.5; V
